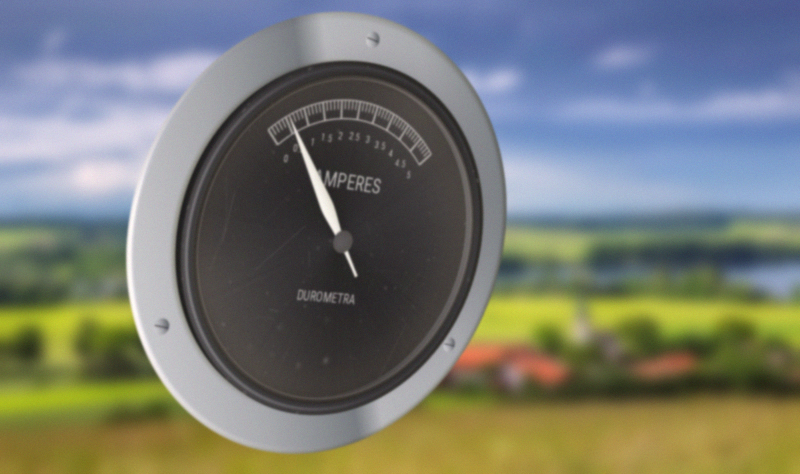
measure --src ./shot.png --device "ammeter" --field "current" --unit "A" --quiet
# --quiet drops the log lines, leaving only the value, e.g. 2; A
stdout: 0.5; A
